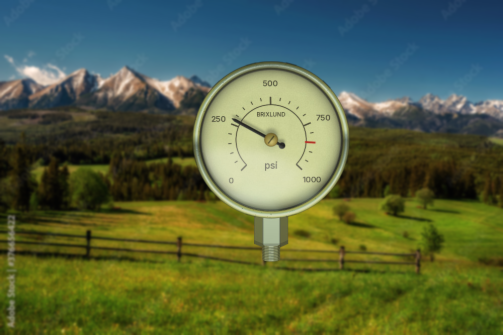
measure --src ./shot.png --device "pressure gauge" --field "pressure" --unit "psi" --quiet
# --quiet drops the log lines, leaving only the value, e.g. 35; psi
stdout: 275; psi
